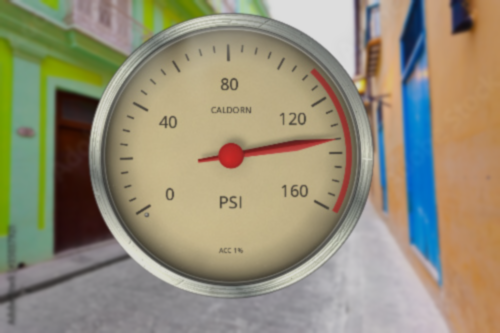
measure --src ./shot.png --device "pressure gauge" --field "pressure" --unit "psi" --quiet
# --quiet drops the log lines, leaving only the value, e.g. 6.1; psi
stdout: 135; psi
